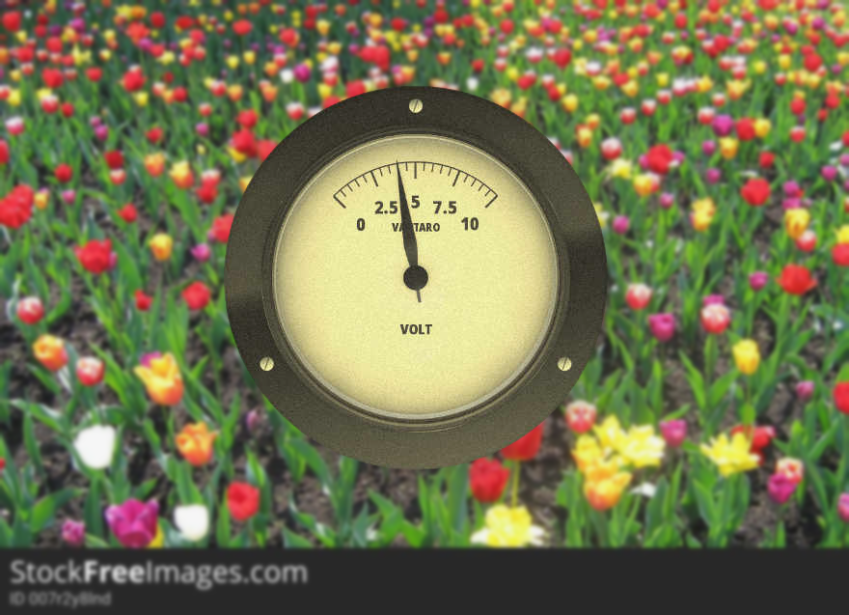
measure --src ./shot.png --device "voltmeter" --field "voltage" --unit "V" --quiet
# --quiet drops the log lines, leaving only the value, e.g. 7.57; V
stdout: 4; V
